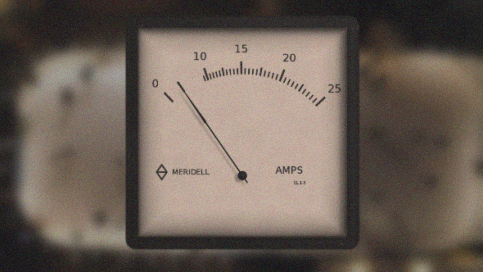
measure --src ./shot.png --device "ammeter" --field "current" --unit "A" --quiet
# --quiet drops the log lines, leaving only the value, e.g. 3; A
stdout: 5; A
